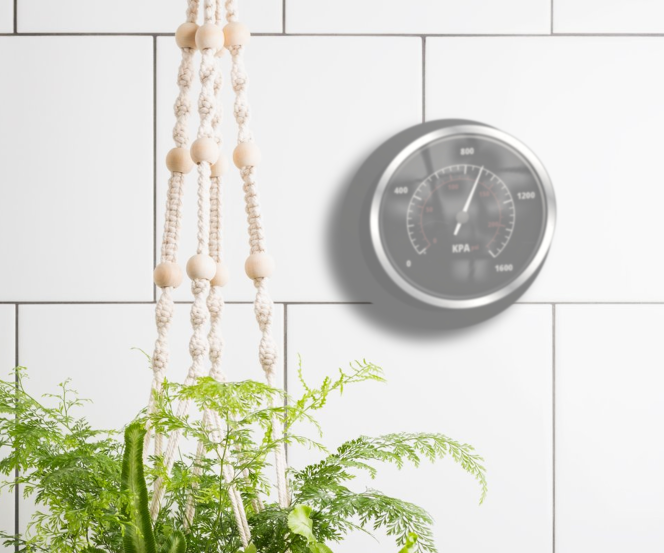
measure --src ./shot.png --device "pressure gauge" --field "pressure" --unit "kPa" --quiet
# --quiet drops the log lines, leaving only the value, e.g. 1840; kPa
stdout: 900; kPa
